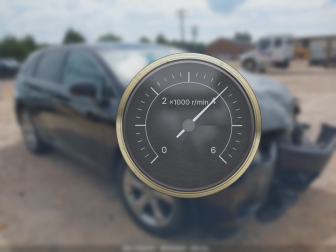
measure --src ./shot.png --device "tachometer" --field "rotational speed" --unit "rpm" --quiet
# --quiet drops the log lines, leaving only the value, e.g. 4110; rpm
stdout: 4000; rpm
